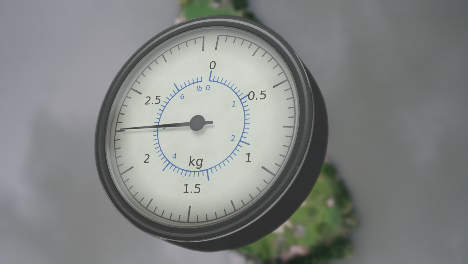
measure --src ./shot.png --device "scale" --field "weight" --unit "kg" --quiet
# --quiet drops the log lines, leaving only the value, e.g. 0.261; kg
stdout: 2.25; kg
